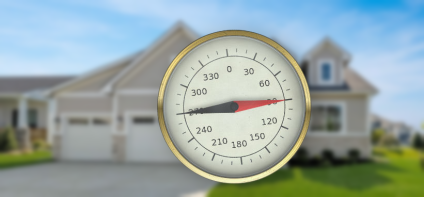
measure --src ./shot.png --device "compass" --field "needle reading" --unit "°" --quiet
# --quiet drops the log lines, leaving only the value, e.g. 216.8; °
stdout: 90; °
